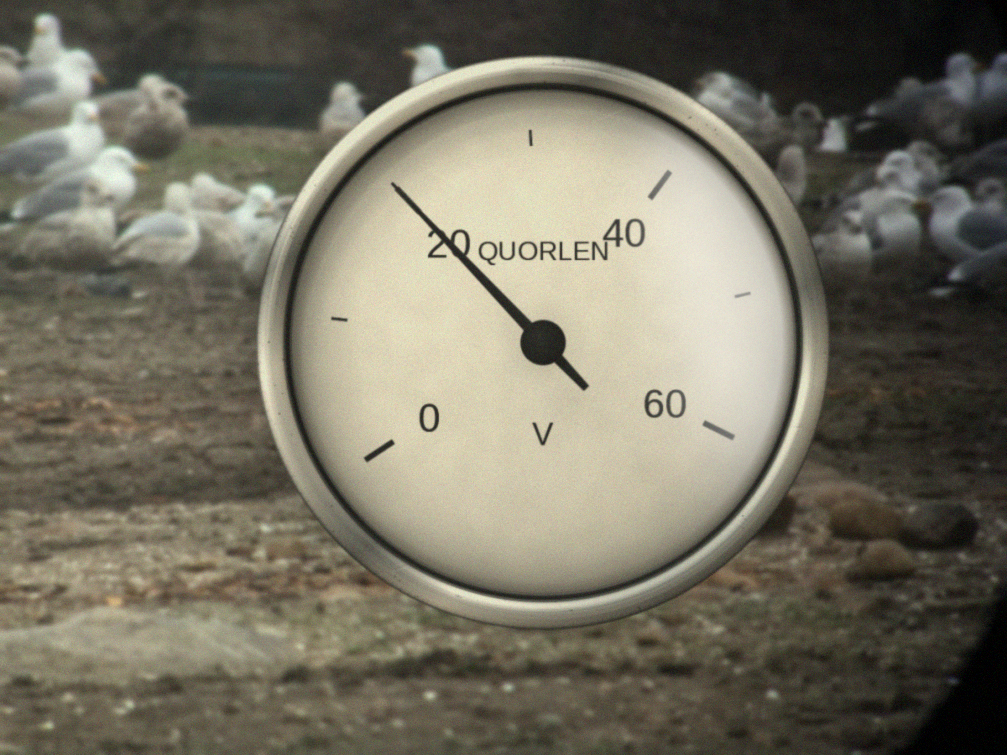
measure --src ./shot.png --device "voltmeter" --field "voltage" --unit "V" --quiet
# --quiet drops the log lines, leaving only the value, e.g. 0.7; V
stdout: 20; V
